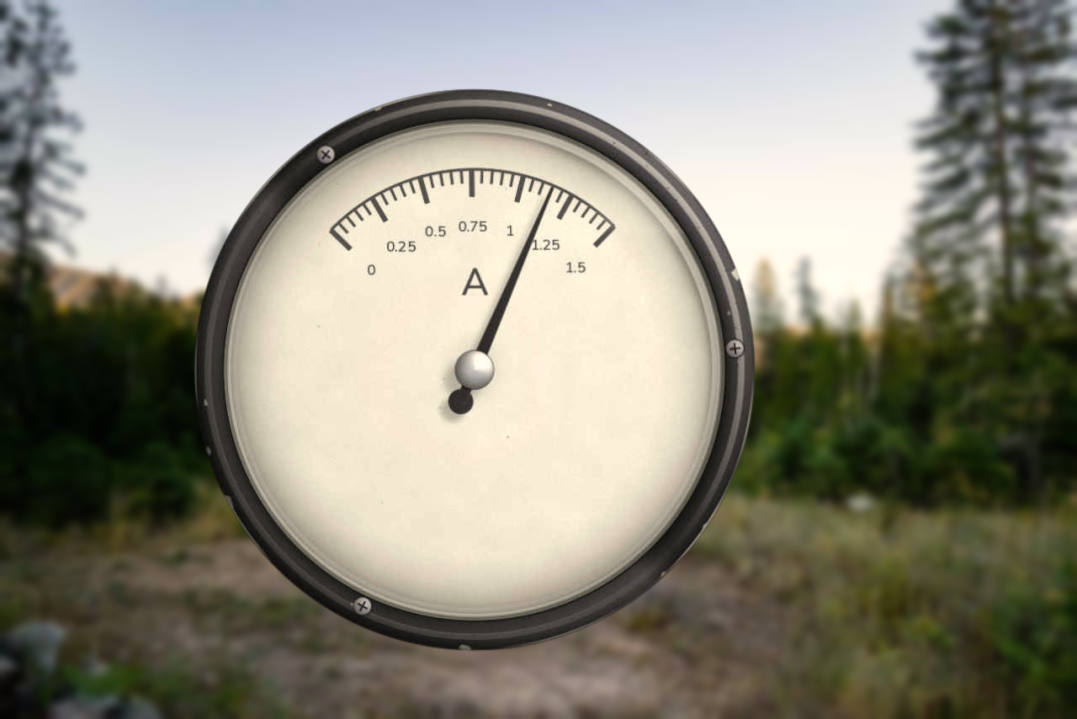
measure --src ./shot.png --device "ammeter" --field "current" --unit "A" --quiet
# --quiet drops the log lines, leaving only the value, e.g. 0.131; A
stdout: 1.15; A
